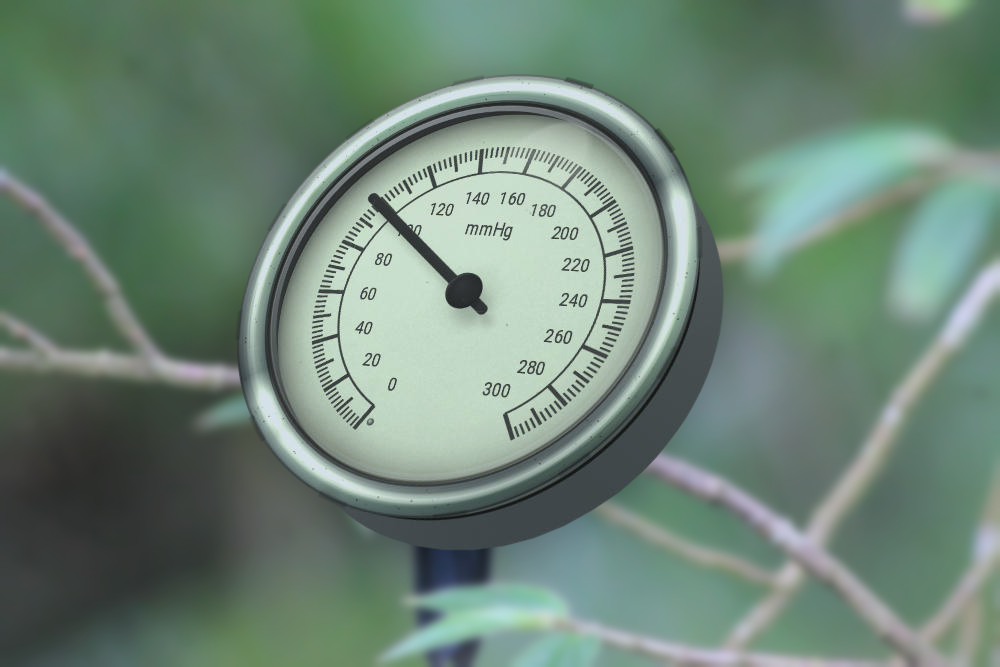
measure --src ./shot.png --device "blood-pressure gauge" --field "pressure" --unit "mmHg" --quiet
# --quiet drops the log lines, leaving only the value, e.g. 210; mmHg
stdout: 98; mmHg
